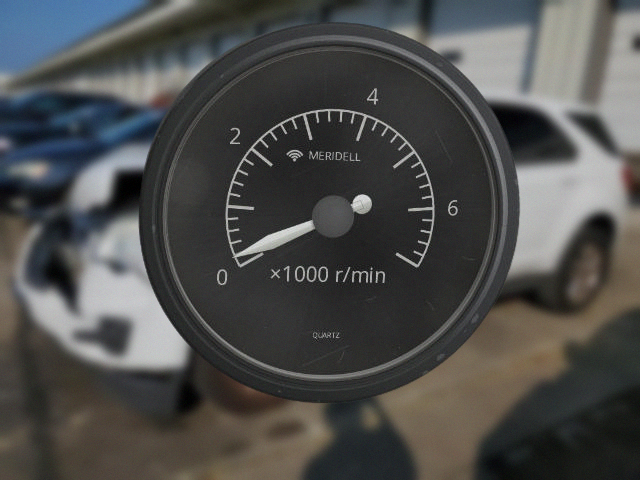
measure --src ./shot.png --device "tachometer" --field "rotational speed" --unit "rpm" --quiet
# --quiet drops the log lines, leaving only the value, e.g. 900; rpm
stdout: 200; rpm
